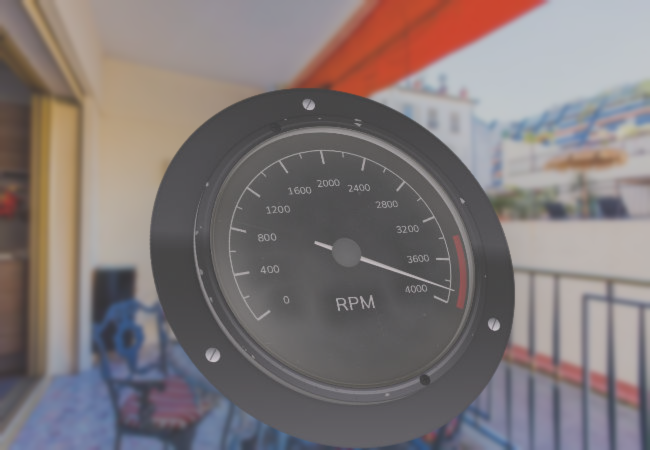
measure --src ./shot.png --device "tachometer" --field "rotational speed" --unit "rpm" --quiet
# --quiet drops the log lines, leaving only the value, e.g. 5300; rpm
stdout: 3900; rpm
